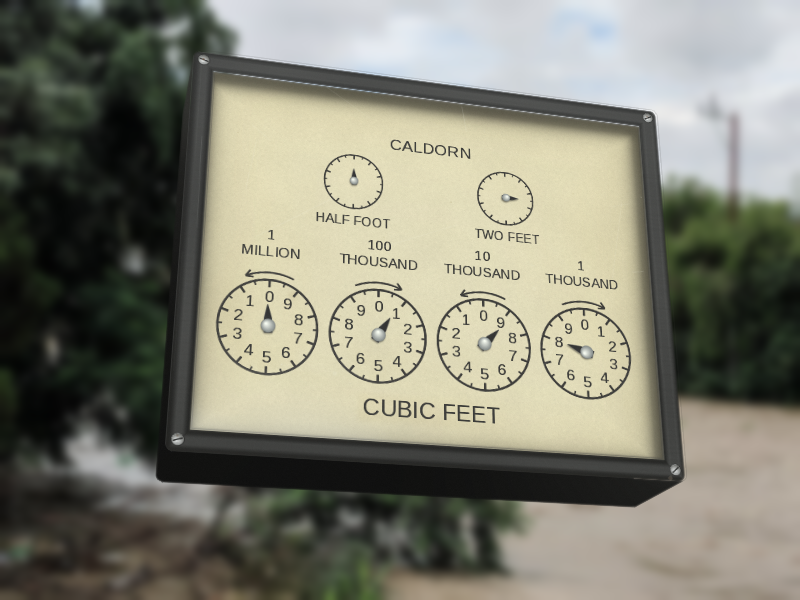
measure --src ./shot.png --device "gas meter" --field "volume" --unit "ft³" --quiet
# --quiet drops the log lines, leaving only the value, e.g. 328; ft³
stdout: 8800; ft³
